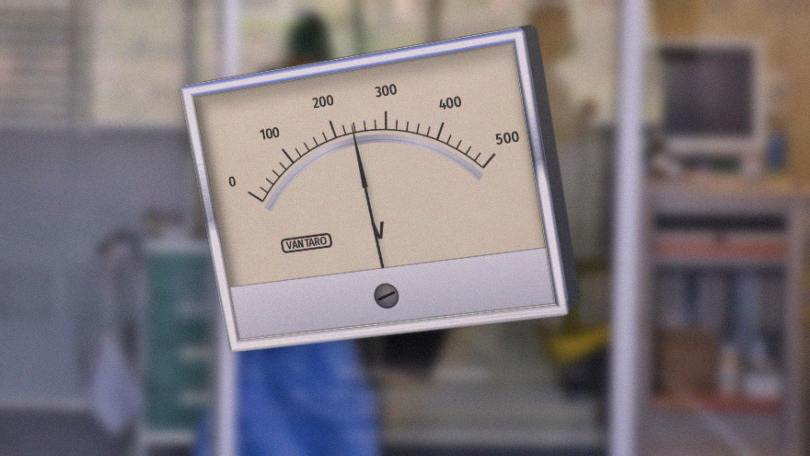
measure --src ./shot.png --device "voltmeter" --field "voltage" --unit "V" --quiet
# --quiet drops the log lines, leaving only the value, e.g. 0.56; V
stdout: 240; V
